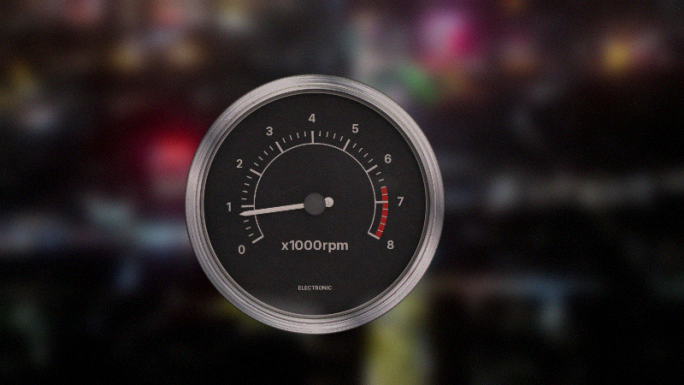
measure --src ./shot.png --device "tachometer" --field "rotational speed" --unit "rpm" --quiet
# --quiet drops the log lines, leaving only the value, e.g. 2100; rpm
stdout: 800; rpm
